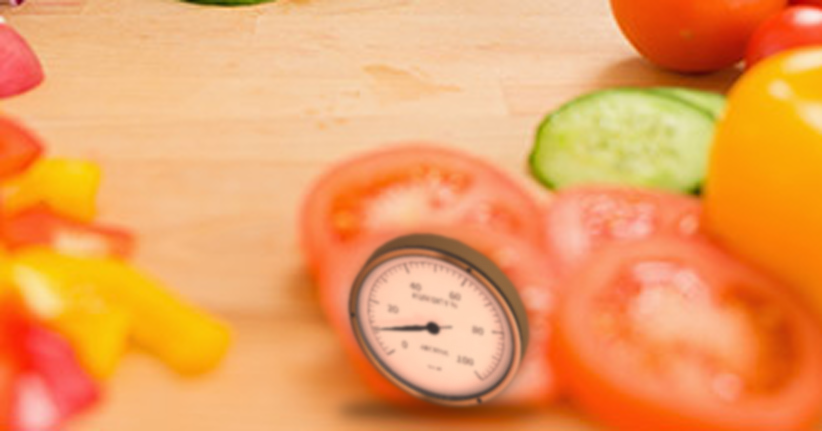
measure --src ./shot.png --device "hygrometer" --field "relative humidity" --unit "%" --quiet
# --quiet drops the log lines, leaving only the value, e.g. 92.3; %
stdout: 10; %
